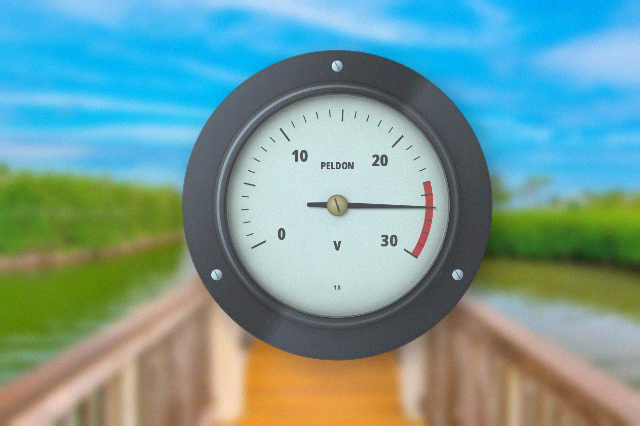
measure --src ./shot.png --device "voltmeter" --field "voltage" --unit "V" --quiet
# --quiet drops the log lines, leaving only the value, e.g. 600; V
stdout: 26; V
